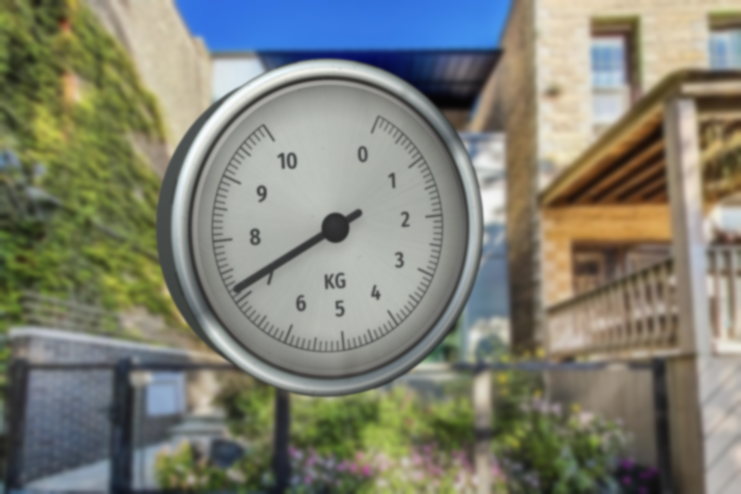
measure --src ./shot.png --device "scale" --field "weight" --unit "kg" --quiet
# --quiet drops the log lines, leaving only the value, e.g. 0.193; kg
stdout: 7.2; kg
